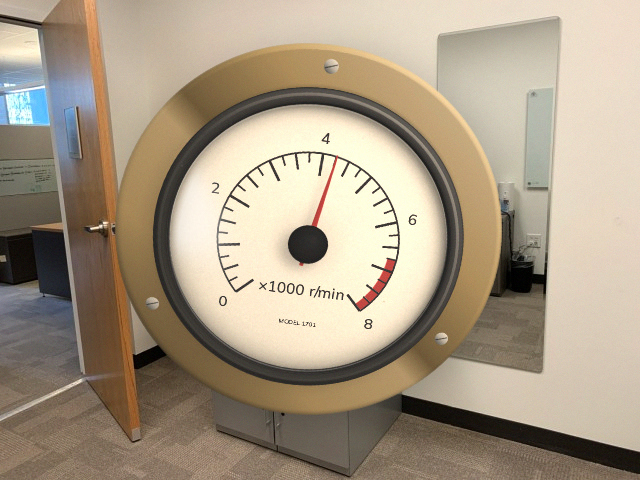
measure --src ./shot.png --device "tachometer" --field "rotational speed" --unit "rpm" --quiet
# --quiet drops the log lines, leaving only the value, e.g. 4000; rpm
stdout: 4250; rpm
